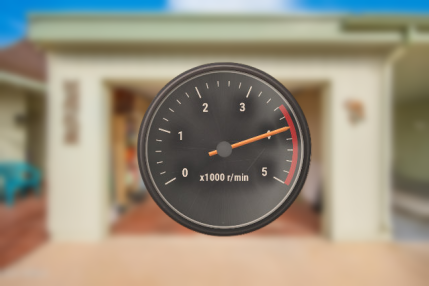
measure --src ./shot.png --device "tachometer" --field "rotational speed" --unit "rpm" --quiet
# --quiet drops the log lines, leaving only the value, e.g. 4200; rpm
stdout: 4000; rpm
